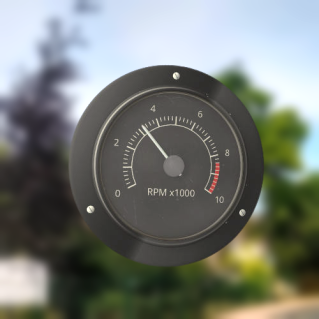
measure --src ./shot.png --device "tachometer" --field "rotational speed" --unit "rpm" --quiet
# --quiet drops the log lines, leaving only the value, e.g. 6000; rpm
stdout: 3200; rpm
